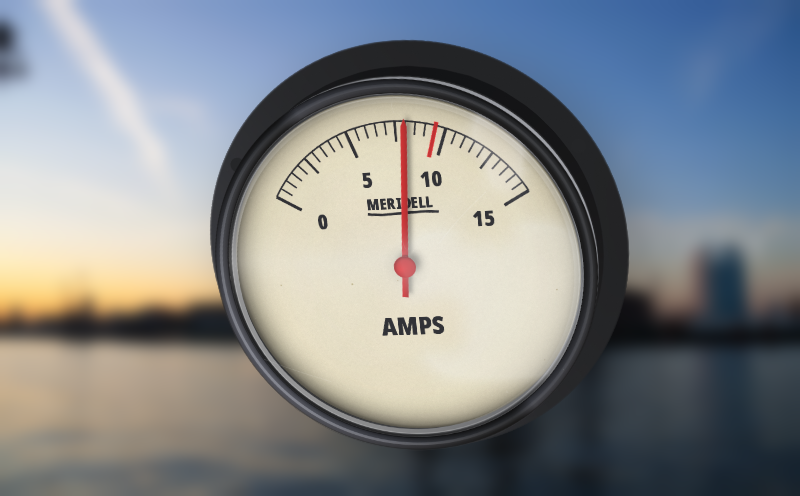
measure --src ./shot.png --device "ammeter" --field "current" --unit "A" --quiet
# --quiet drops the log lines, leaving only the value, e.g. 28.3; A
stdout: 8; A
